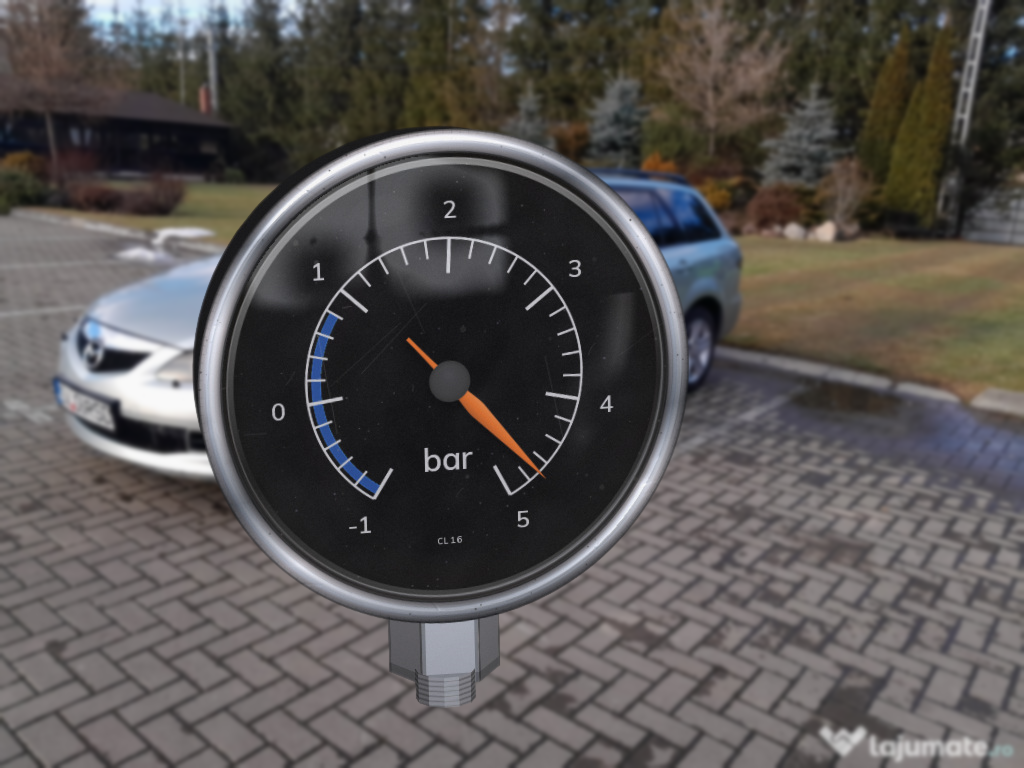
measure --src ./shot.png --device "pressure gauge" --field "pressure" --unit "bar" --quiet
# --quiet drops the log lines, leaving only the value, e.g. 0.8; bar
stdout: 4.7; bar
